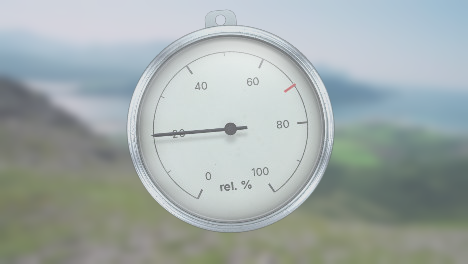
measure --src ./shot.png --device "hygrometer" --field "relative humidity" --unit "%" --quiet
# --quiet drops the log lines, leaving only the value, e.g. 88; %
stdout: 20; %
